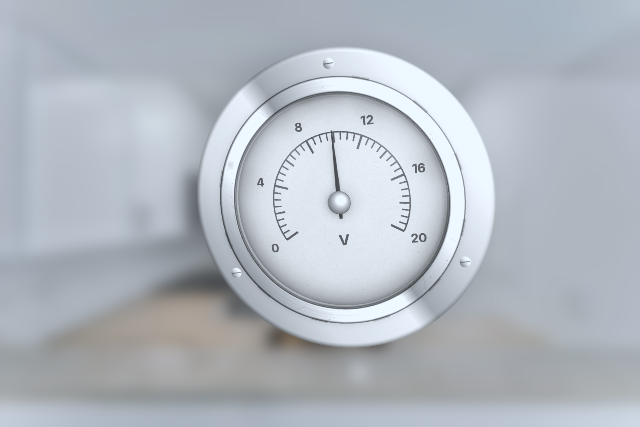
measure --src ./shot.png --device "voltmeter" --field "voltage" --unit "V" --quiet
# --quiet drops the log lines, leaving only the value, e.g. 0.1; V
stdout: 10; V
